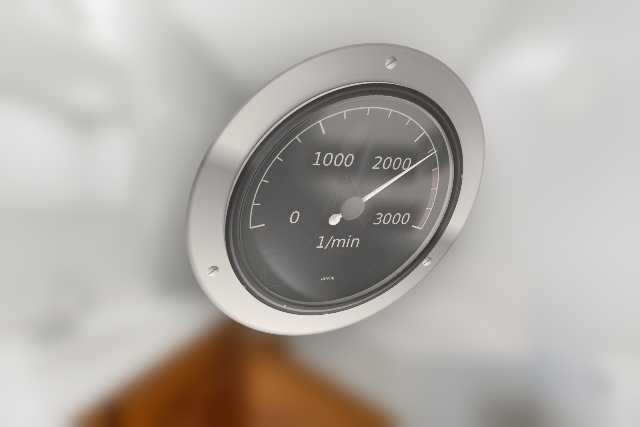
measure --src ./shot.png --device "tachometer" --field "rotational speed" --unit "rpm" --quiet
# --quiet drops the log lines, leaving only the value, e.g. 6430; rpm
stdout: 2200; rpm
